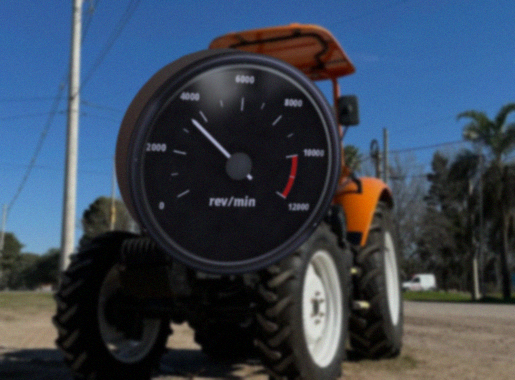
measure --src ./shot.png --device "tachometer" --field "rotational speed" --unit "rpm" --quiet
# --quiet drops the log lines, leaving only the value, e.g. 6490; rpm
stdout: 3500; rpm
